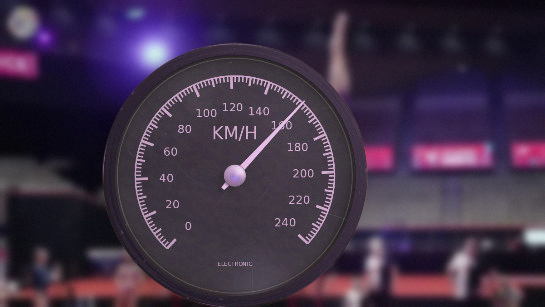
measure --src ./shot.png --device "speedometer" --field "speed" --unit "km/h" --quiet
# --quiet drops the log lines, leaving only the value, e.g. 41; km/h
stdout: 160; km/h
